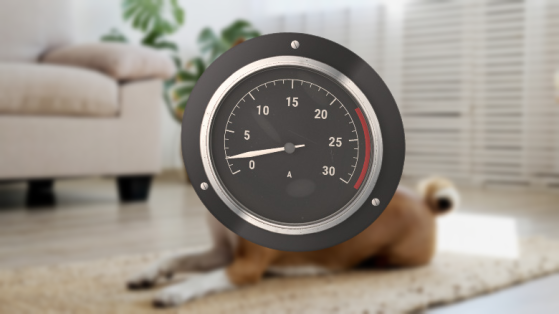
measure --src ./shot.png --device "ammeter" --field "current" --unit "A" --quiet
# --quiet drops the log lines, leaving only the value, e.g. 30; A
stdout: 2; A
